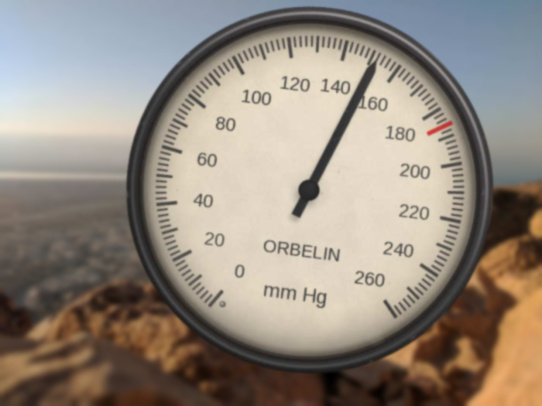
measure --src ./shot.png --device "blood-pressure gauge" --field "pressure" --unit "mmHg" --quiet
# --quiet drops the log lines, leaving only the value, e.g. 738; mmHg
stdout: 152; mmHg
